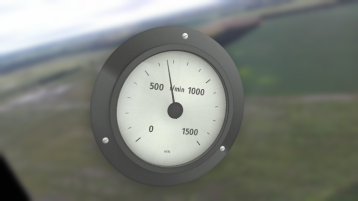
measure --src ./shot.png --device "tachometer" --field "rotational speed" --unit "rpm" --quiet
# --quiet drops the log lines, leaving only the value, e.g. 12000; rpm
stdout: 650; rpm
